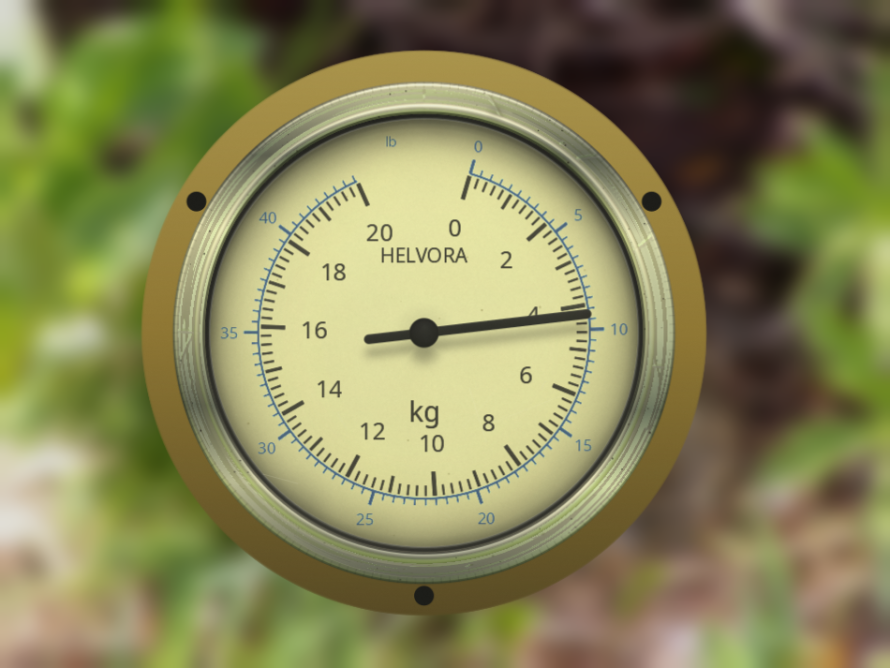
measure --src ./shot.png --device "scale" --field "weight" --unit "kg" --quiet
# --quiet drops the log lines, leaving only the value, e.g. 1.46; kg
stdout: 4.2; kg
